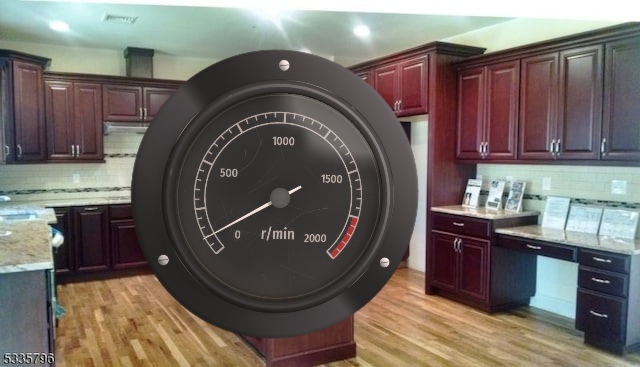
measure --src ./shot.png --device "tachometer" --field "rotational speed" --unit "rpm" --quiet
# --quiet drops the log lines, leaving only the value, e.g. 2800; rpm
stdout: 100; rpm
